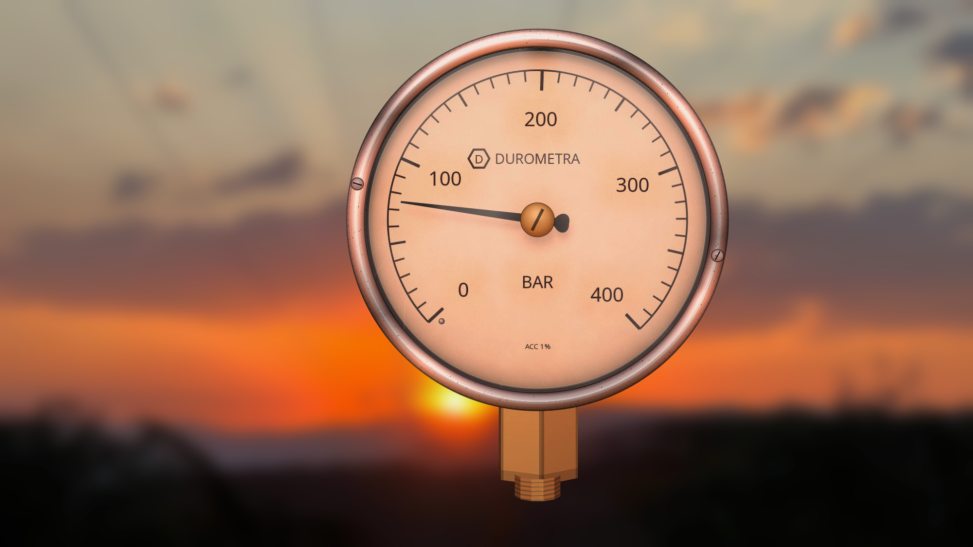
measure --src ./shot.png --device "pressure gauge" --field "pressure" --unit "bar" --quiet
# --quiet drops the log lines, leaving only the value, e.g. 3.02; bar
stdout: 75; bar
